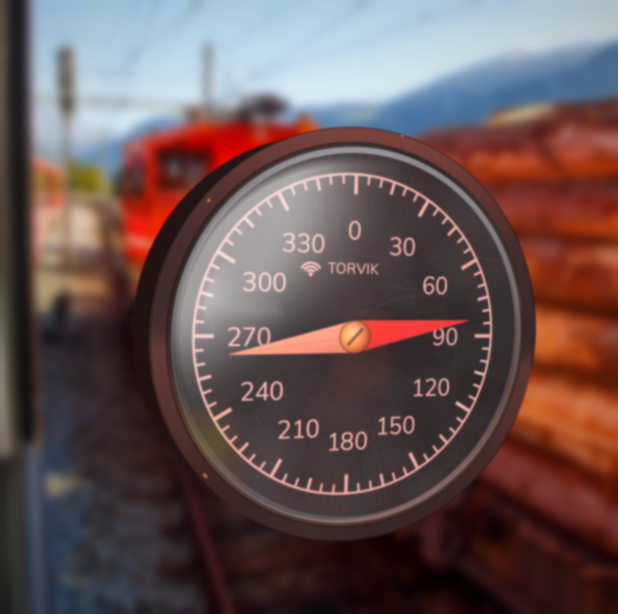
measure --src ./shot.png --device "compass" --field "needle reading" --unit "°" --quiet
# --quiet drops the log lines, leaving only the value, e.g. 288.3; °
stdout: 82.5; °
